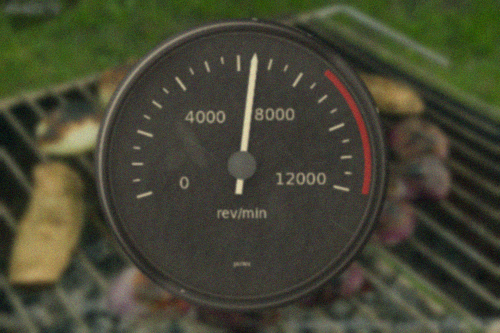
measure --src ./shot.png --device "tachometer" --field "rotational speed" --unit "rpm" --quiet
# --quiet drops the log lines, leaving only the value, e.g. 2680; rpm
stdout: 6500; rpm
